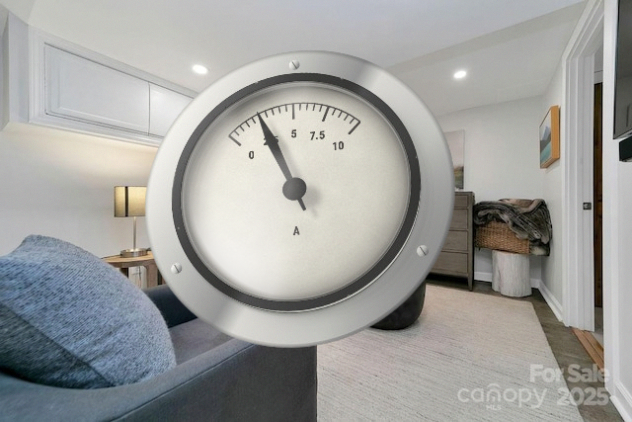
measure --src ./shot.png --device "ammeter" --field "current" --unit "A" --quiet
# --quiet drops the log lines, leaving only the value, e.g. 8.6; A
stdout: 2.5; A
